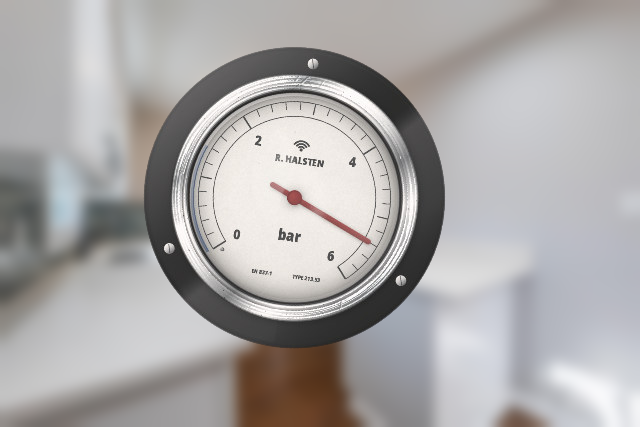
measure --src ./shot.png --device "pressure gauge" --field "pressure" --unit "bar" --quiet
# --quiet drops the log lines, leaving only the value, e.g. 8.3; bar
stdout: 5.4; bar
